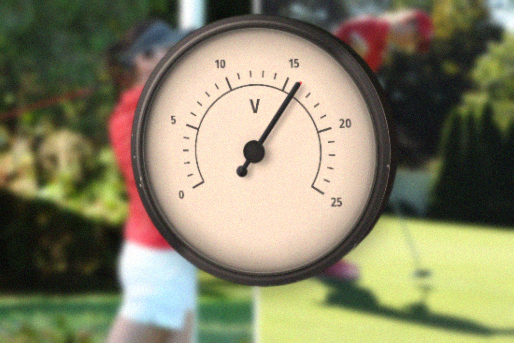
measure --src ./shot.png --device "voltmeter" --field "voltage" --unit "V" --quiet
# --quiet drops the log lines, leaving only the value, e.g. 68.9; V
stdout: 16; V
